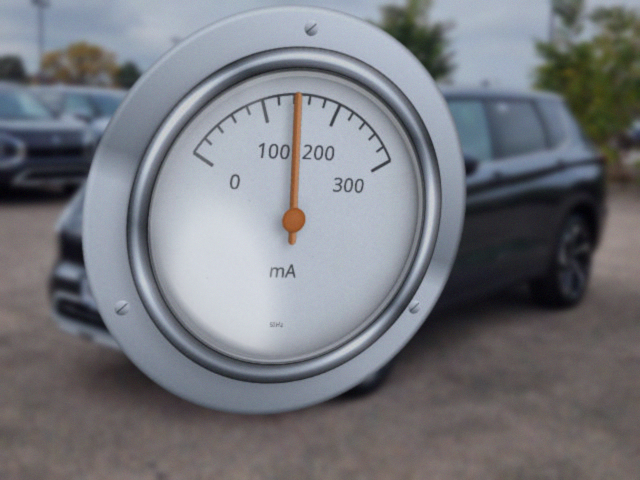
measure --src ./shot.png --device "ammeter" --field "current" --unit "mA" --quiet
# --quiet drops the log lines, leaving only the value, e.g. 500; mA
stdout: 140; mA
